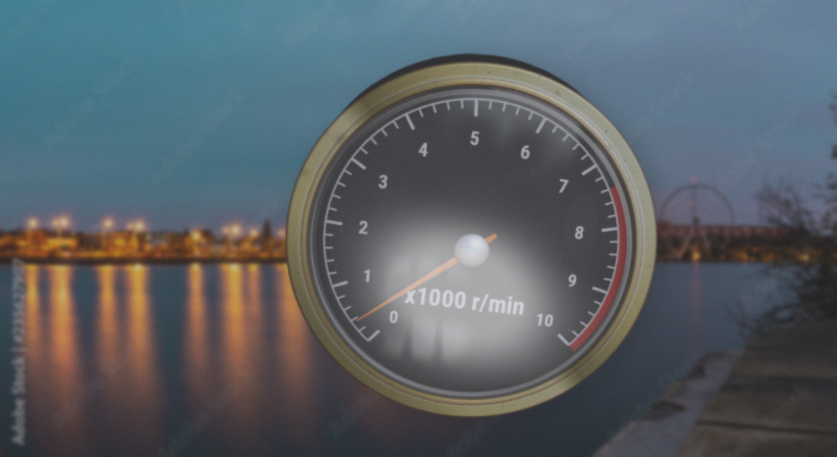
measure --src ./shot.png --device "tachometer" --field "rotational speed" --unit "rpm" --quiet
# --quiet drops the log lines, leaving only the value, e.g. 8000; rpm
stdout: 400; rpm
